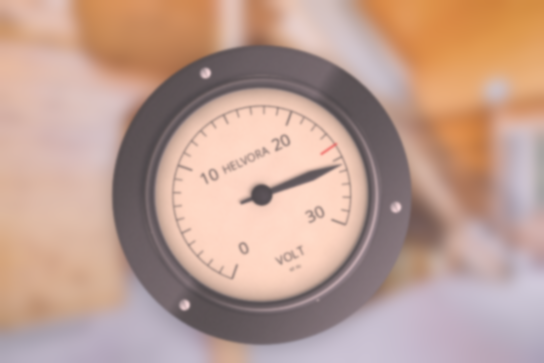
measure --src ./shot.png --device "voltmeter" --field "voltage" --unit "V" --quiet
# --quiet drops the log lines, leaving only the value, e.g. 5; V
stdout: 25.5; V
